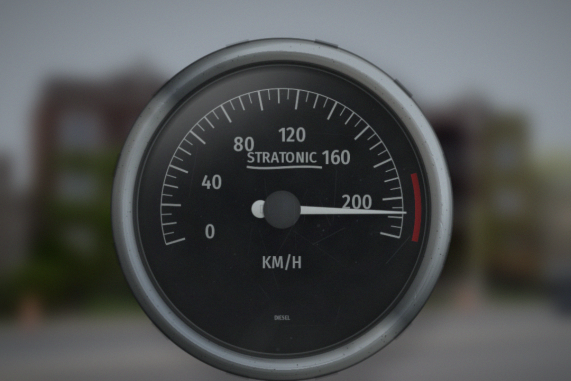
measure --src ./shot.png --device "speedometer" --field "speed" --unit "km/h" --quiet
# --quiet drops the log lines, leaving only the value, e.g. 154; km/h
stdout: 207.5; km/h
